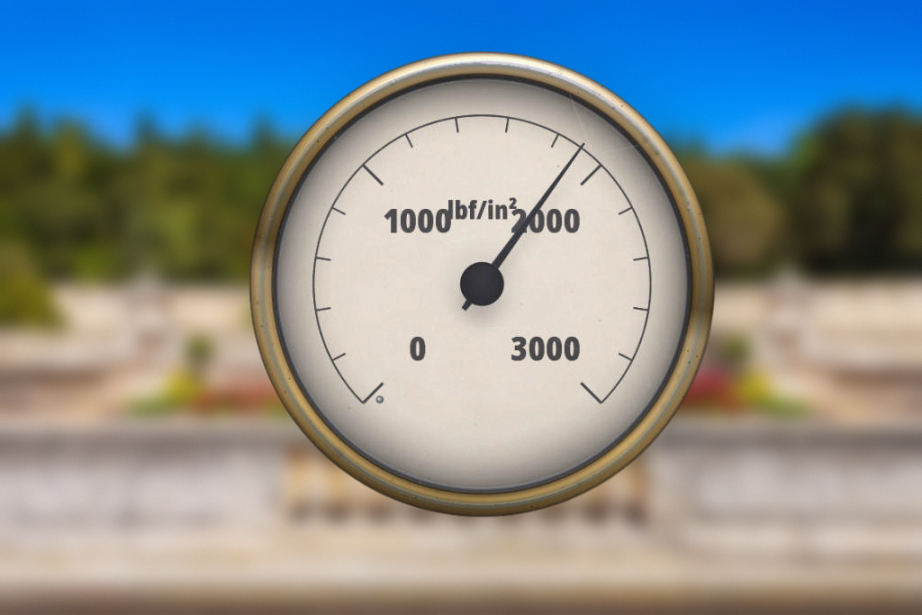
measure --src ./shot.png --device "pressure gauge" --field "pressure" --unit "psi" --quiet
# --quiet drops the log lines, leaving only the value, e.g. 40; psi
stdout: 1900; psi
